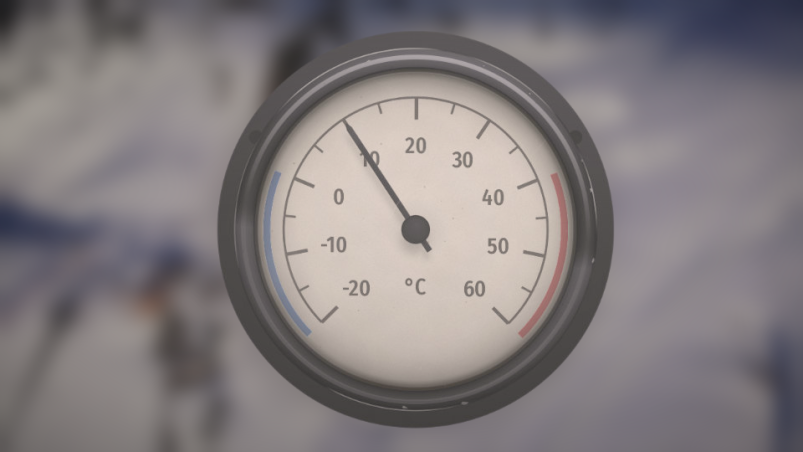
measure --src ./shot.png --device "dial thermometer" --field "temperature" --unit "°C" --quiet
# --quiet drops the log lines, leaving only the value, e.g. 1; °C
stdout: 10; °C
